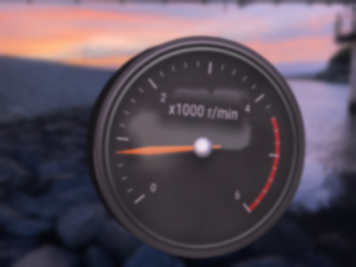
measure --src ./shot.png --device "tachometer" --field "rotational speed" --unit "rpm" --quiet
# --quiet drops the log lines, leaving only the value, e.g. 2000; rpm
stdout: 800; rpm
